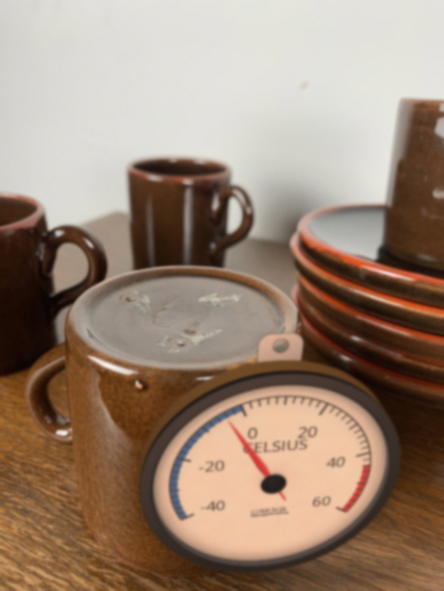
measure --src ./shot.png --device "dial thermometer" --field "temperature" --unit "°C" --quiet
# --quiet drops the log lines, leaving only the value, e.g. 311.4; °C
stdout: -4; °C
